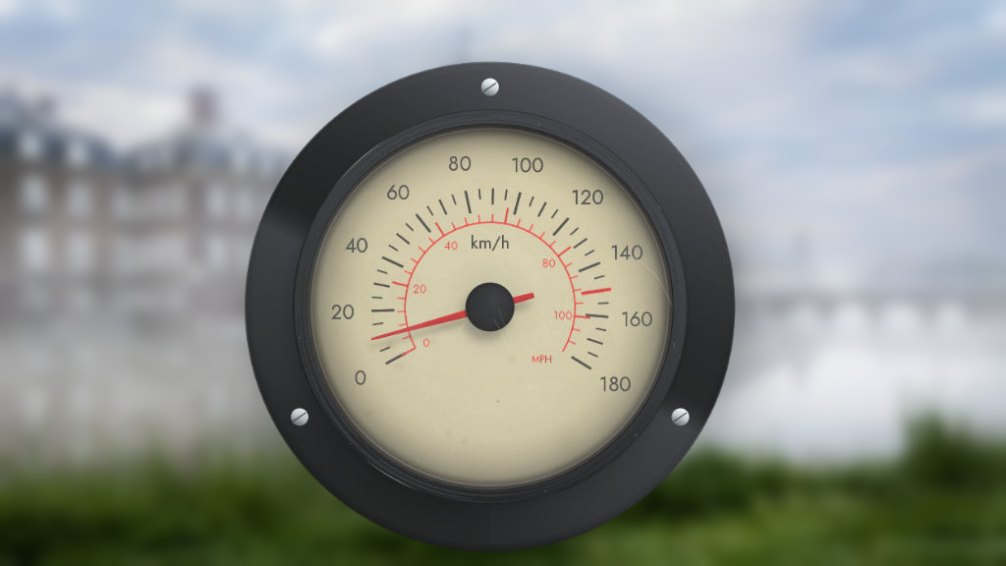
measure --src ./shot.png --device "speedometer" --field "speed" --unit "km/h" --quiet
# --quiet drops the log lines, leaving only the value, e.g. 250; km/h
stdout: 10; km/h
